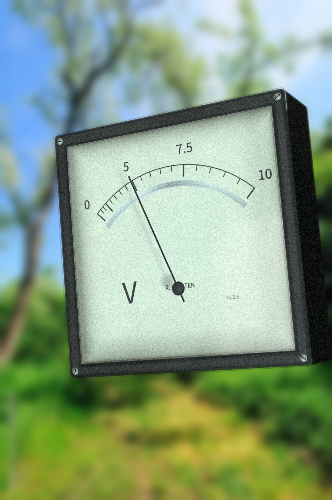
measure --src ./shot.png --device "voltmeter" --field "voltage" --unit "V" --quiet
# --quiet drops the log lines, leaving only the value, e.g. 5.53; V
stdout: 5; V
